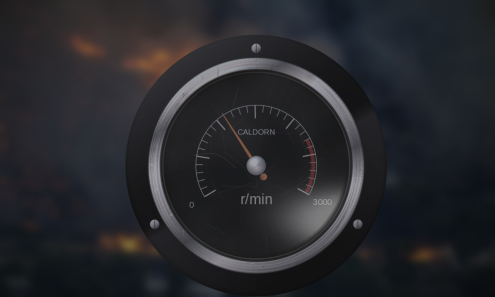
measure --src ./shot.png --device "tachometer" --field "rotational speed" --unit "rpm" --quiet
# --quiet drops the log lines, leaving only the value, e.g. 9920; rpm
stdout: 1100; rpm
